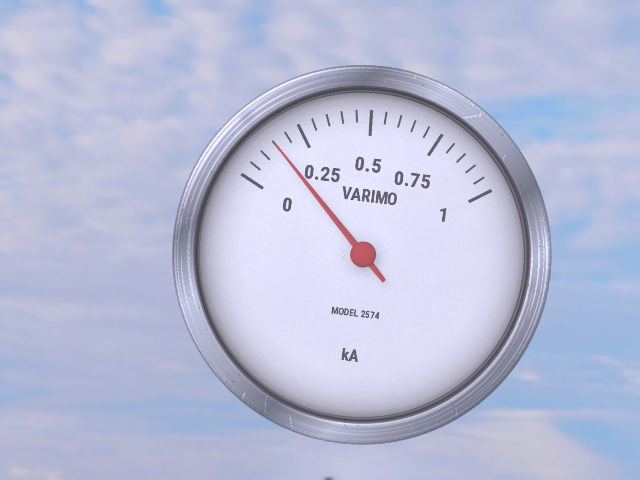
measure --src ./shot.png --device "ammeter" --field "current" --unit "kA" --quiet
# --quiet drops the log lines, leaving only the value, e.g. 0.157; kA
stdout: 0.15; kA
